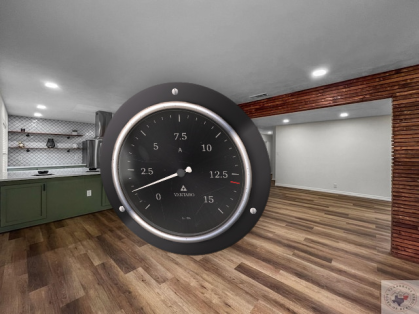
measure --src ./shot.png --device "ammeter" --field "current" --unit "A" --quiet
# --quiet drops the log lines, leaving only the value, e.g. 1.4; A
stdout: 1.25; A
